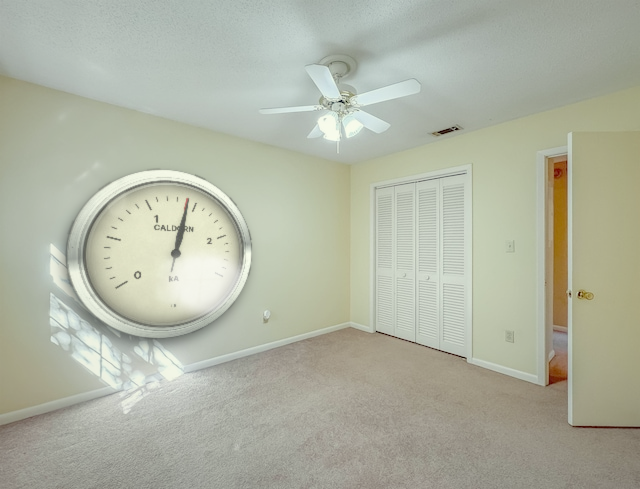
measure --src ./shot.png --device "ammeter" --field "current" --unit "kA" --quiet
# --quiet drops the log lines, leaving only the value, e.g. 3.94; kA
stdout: 1.4; kA
